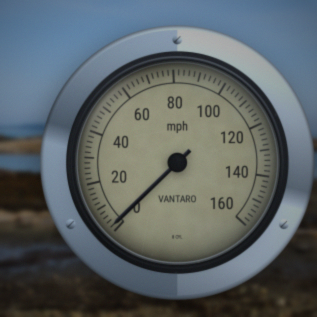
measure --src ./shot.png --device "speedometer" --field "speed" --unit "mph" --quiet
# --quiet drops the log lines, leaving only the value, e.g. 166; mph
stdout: 2; mph
